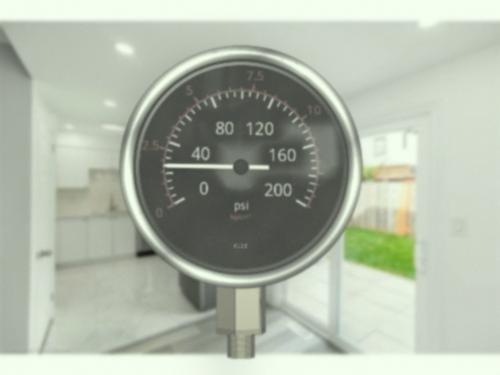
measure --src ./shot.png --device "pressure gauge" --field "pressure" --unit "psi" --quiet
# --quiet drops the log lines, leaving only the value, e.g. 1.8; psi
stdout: 25; psi
